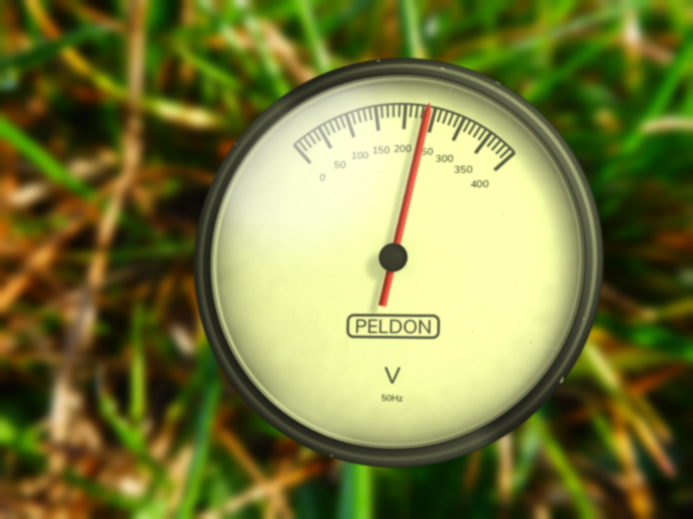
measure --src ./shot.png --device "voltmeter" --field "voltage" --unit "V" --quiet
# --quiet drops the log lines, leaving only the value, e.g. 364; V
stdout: 240; V
